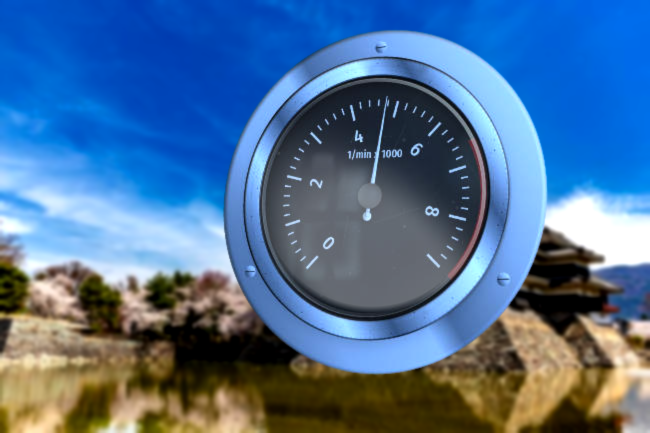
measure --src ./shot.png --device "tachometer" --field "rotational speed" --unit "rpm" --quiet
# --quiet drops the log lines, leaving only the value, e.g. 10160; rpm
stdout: 4800; rpm
